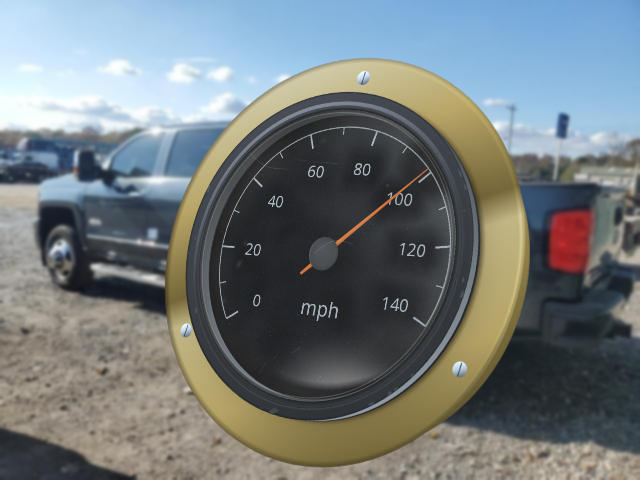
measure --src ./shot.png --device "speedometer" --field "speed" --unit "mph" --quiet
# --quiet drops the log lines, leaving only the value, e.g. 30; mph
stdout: 100; mph
